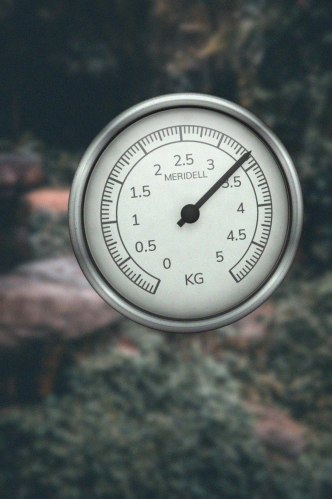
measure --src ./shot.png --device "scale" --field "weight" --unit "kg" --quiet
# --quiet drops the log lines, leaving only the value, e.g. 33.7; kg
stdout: 3.35; kg
